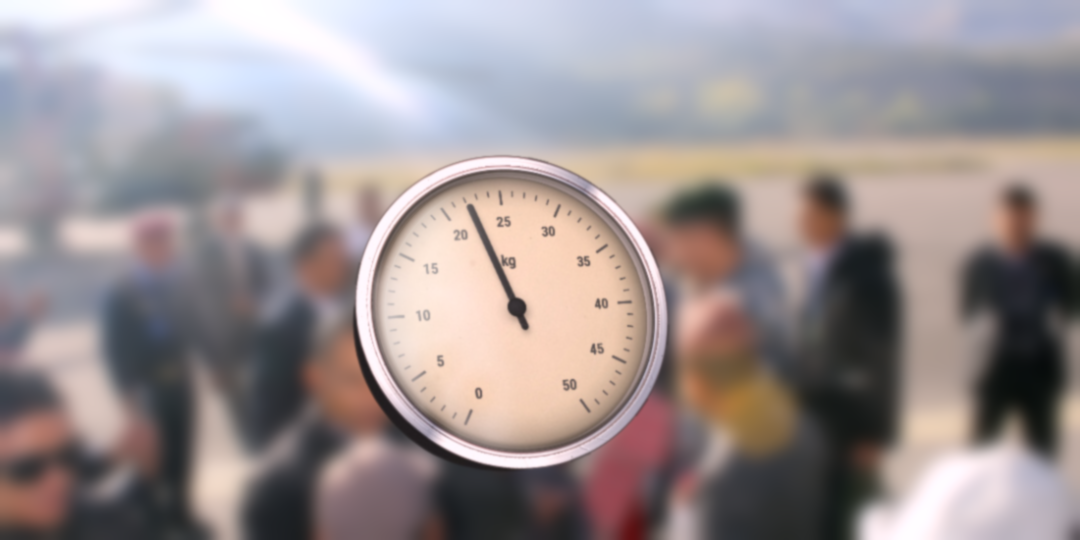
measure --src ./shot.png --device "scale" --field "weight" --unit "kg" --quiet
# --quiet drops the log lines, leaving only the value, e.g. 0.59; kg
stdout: 22; kg
